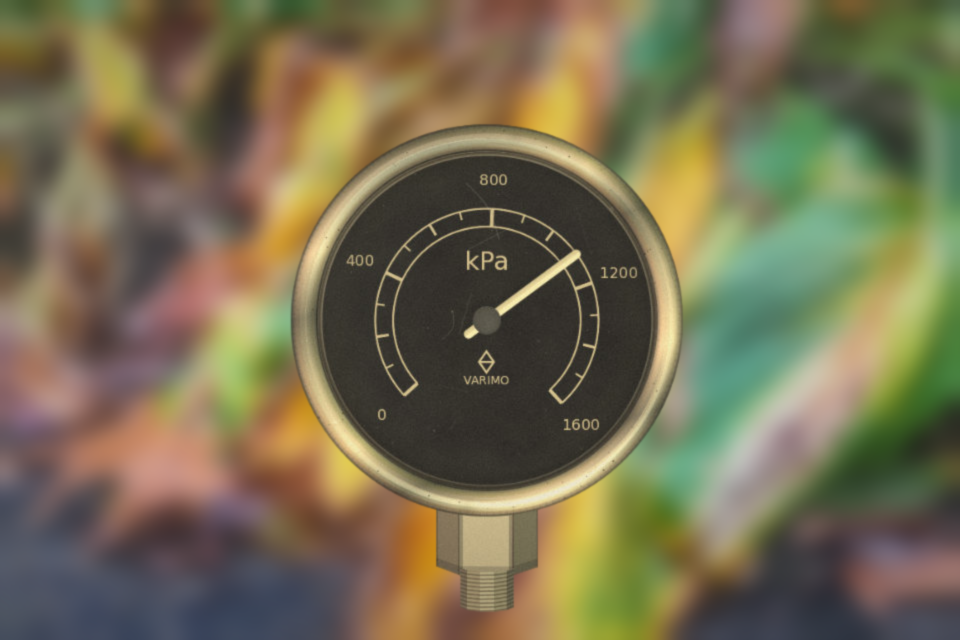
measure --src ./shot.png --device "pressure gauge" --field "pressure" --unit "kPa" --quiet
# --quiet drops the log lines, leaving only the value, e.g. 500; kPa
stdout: 1100; kPa
